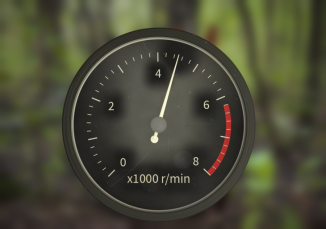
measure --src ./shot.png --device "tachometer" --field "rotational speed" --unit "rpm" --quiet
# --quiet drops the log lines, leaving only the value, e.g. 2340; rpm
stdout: 4500; rpm
